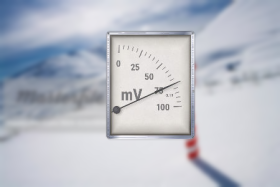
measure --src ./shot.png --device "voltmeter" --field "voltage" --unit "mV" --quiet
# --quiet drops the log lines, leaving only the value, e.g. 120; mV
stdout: 75; mV
